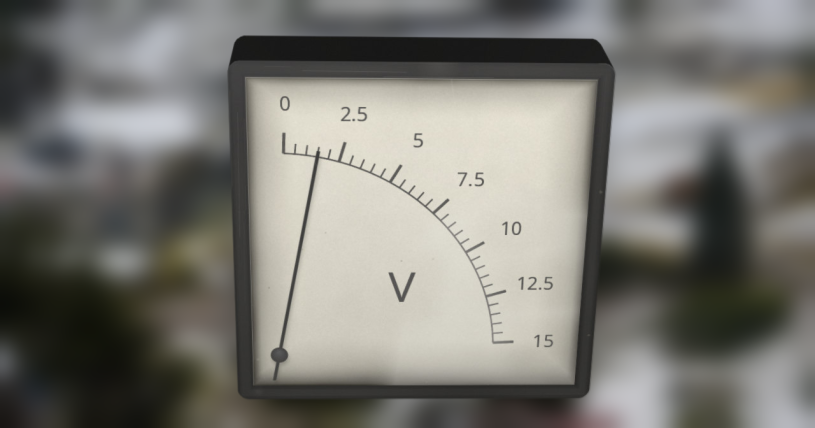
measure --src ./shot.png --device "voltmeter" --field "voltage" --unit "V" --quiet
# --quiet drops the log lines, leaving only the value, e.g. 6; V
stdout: 1.5; V
